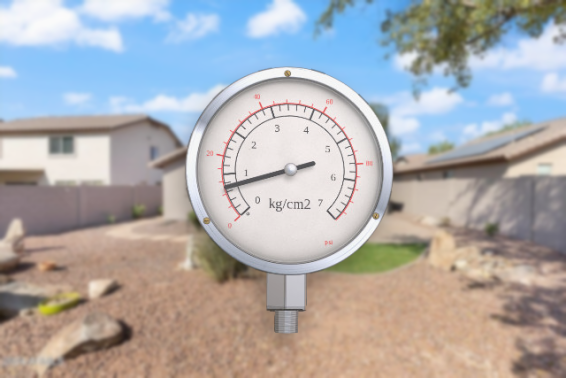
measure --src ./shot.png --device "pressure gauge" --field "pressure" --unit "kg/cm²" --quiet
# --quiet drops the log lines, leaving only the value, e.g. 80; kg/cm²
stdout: 0.7; kg/cm²
